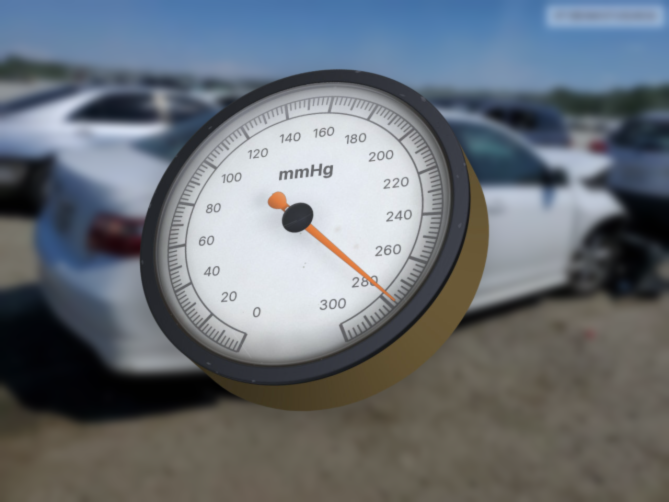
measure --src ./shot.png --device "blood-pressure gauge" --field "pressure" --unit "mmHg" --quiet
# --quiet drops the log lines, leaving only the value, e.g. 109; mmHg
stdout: 278; mmHg
